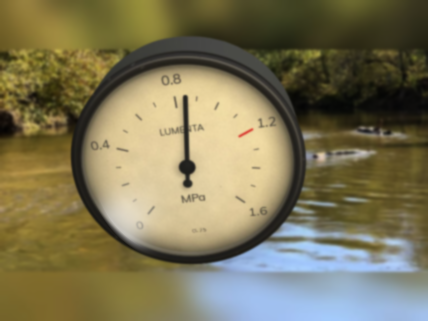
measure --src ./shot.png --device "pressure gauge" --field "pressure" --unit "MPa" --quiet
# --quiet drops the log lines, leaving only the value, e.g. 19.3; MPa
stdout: 0.85; MPa
